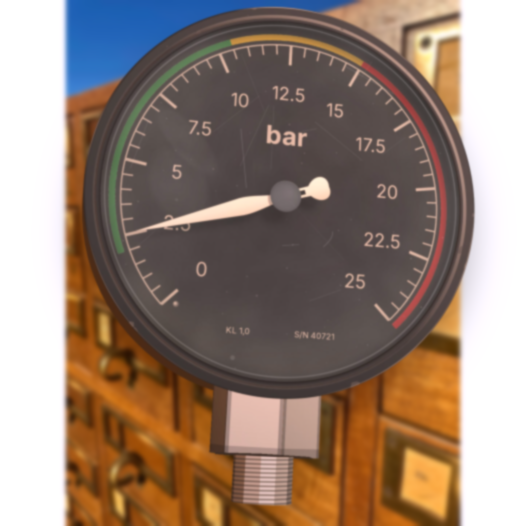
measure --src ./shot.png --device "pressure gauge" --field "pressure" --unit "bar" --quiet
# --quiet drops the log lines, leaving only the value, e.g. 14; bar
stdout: 2.5; bar
